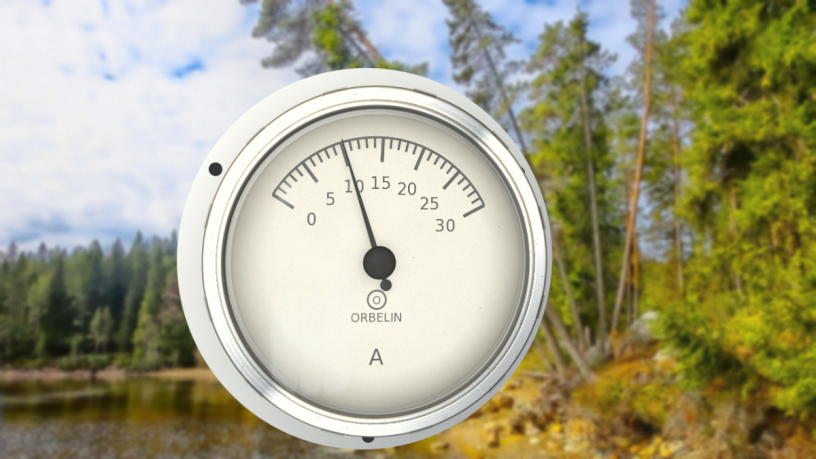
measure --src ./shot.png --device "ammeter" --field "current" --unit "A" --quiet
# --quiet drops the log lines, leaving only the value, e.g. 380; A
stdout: 10; A
